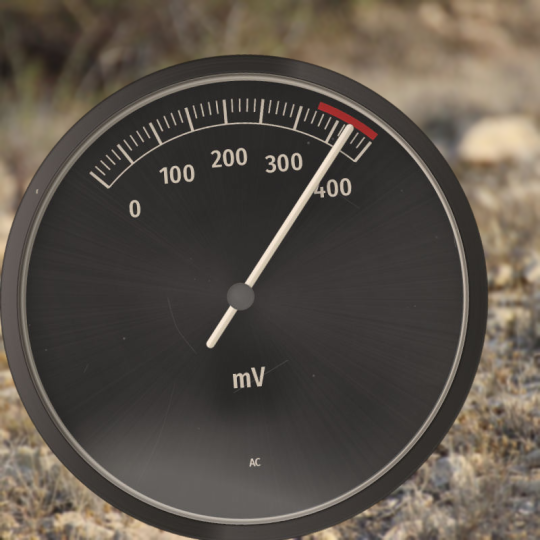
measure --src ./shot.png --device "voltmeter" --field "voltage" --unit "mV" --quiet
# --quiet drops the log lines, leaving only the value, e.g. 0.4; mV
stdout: 370; mV
